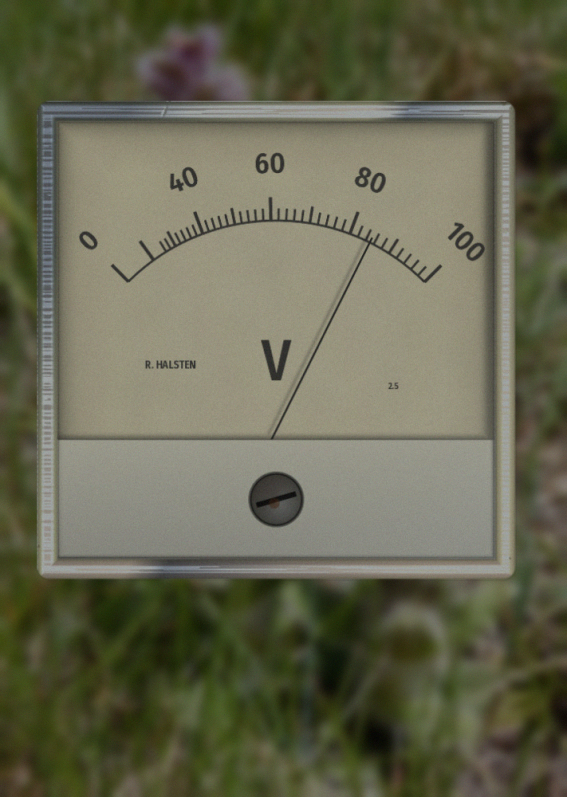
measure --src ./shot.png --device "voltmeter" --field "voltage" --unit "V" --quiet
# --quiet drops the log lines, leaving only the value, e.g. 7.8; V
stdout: 85; V
